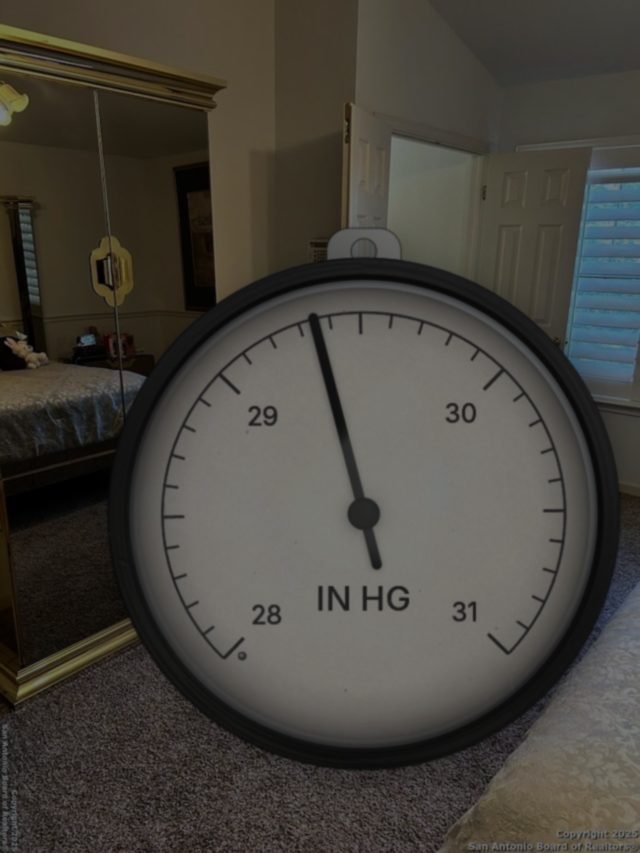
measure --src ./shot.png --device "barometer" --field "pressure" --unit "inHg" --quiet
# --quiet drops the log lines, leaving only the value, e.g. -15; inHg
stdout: 29.35; inHg
